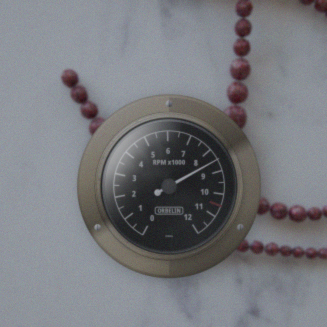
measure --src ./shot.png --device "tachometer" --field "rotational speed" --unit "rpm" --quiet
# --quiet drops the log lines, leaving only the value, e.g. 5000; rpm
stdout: 8500; rpm
